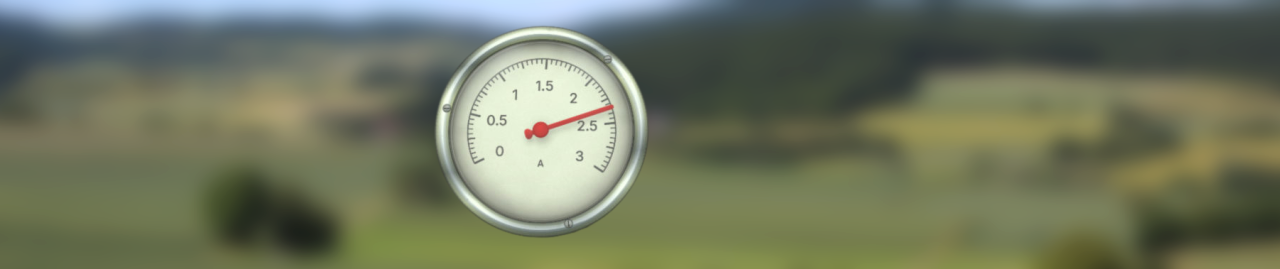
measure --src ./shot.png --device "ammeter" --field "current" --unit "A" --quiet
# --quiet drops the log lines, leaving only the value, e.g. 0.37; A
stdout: 2.35; A
